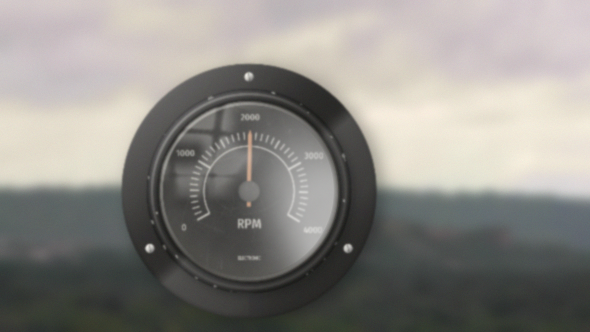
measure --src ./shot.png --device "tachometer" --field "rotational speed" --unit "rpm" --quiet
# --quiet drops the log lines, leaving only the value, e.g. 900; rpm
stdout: 2000; rpm
